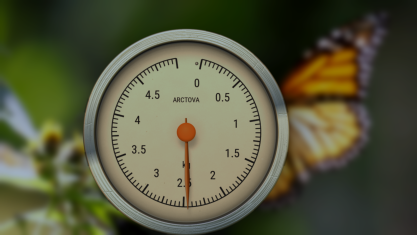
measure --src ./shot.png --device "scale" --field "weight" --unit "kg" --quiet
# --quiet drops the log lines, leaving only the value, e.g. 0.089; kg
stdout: 2.45; kg
